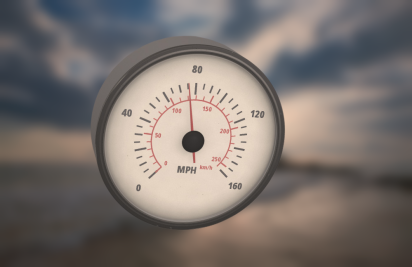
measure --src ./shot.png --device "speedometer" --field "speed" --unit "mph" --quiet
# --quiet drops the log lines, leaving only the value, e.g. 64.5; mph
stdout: 75; mph
